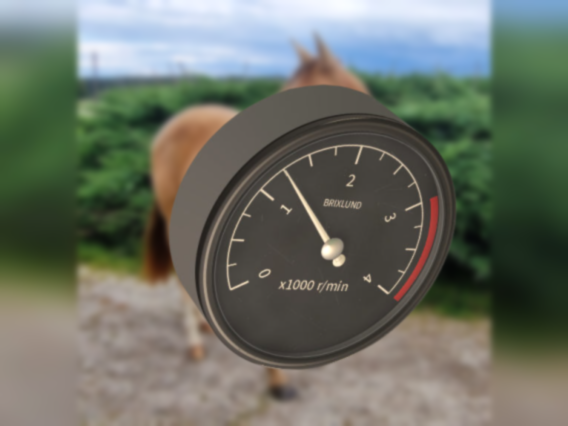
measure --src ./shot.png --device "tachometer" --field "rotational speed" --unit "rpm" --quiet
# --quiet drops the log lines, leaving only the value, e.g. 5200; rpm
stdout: 1250; rpm
